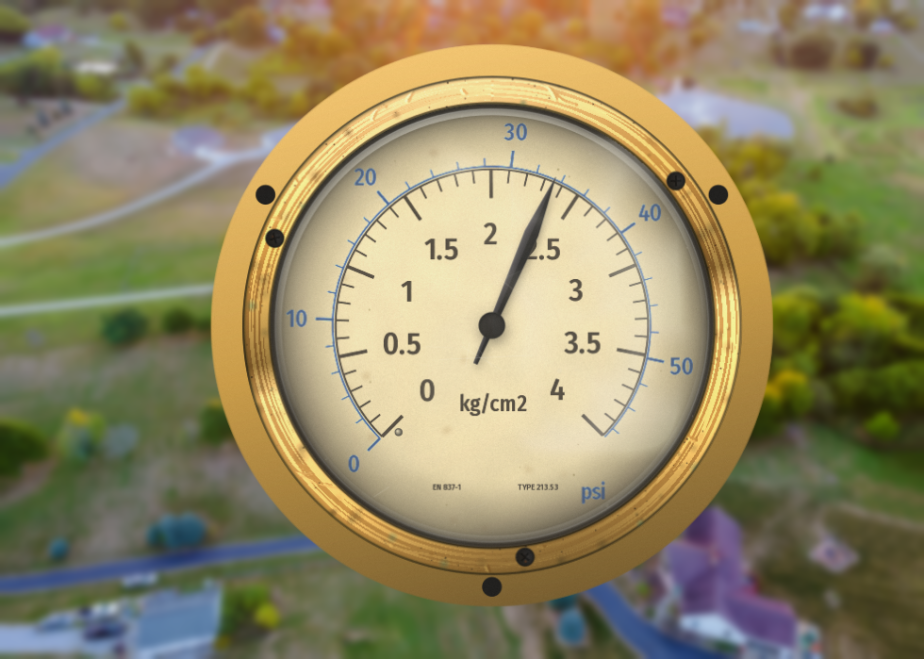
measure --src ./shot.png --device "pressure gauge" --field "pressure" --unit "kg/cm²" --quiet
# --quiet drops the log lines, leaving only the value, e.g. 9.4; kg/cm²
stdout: 2.35; kg/cm²
